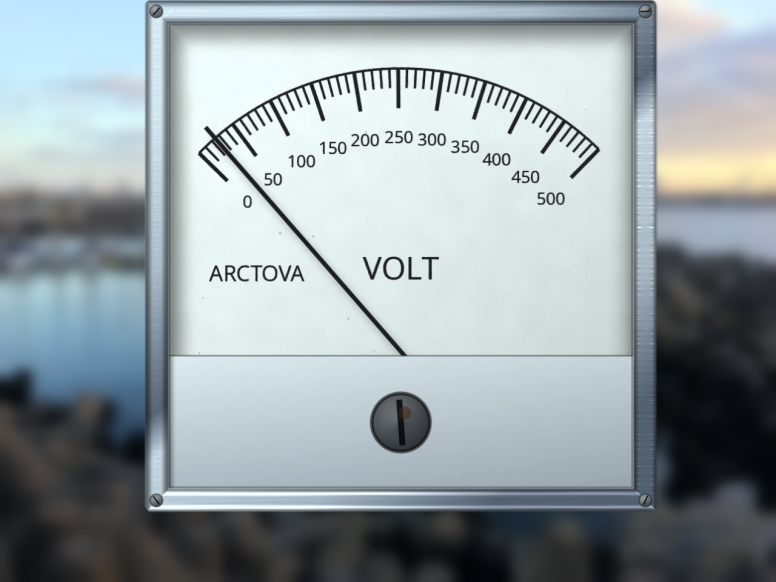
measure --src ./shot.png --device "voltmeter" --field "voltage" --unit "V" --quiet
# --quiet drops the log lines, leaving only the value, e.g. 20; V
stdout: 25; V
